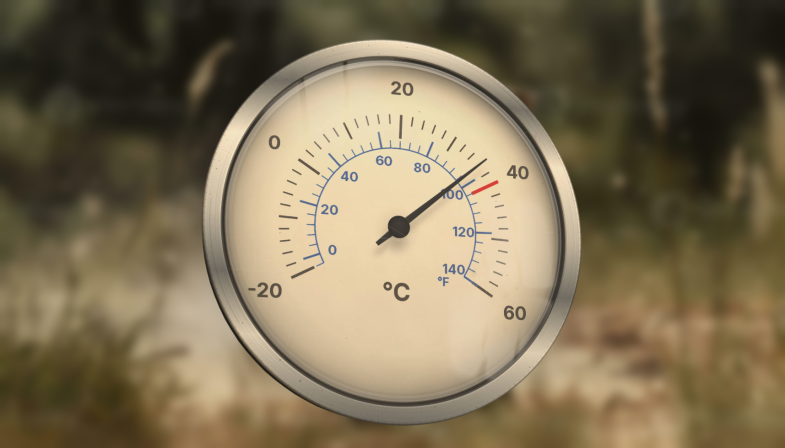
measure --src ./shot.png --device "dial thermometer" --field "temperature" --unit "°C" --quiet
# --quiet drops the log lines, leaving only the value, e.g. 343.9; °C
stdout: 36; °C
